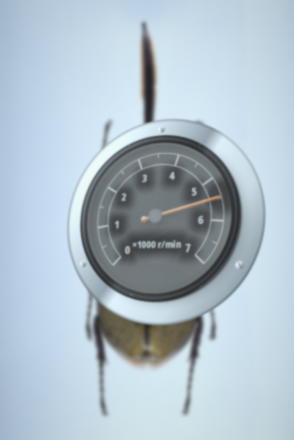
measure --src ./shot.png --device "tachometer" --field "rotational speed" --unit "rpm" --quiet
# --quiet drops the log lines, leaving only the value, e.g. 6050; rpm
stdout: 5500; rpm
